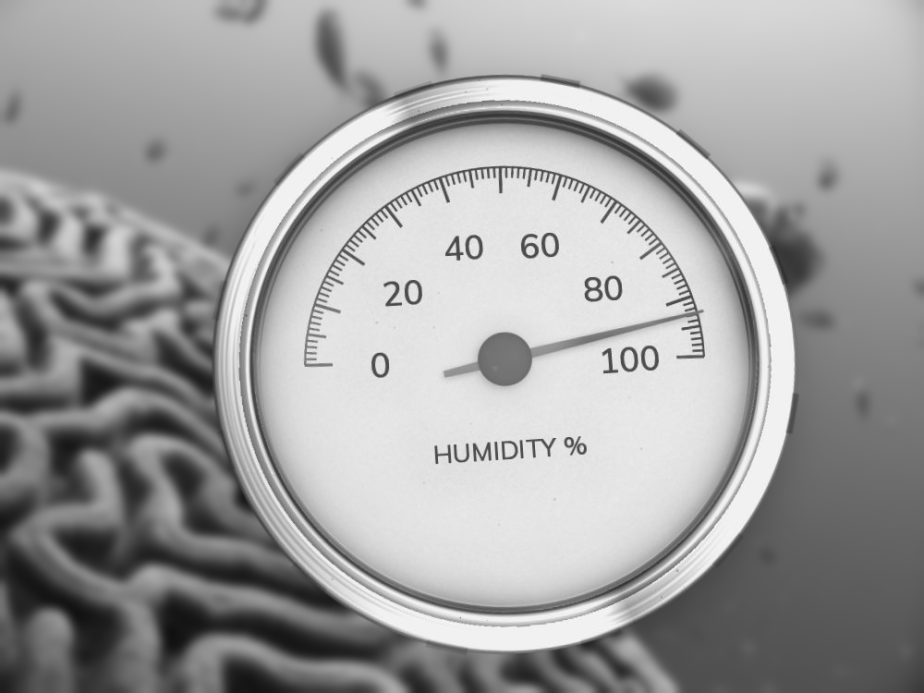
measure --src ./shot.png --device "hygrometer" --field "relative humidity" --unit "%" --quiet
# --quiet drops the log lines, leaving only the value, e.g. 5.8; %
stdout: 93; %
